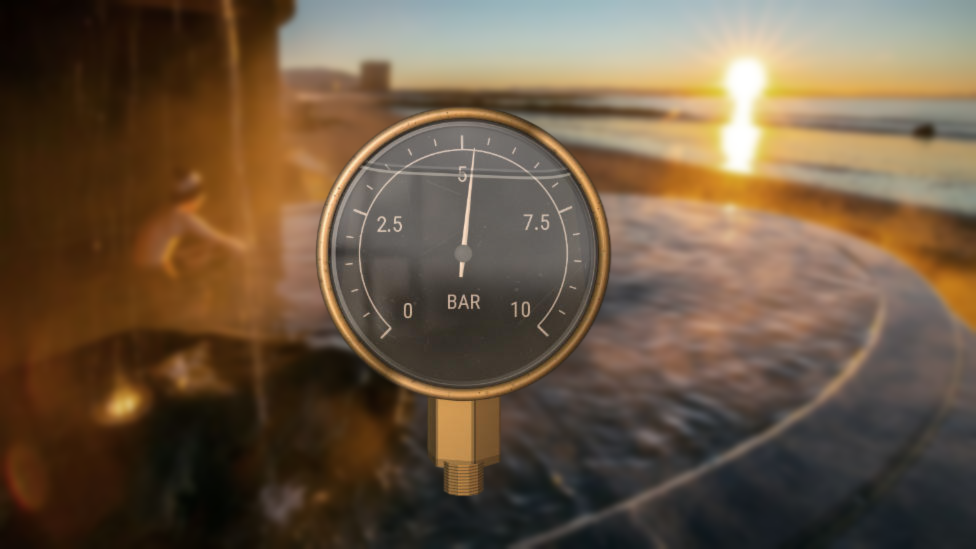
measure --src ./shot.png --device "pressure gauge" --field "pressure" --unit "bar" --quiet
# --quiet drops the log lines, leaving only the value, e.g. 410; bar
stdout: 5.25; bar
